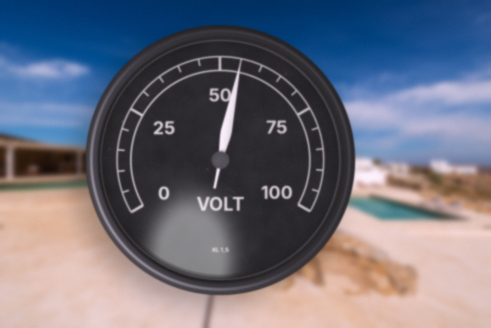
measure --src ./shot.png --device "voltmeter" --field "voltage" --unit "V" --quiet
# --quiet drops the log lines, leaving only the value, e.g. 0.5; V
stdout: 55; V
